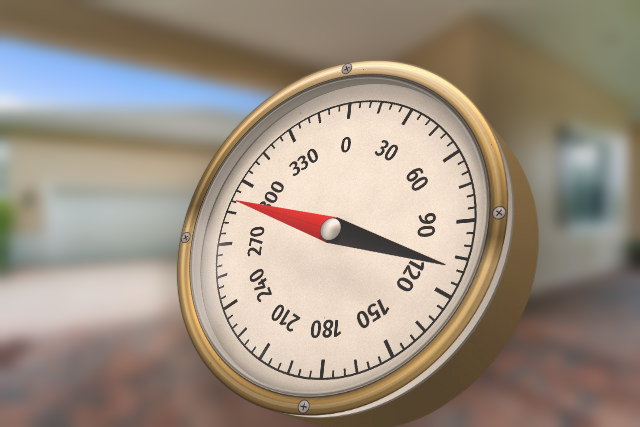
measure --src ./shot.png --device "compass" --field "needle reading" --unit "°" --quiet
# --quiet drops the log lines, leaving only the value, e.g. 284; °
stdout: 290; °
